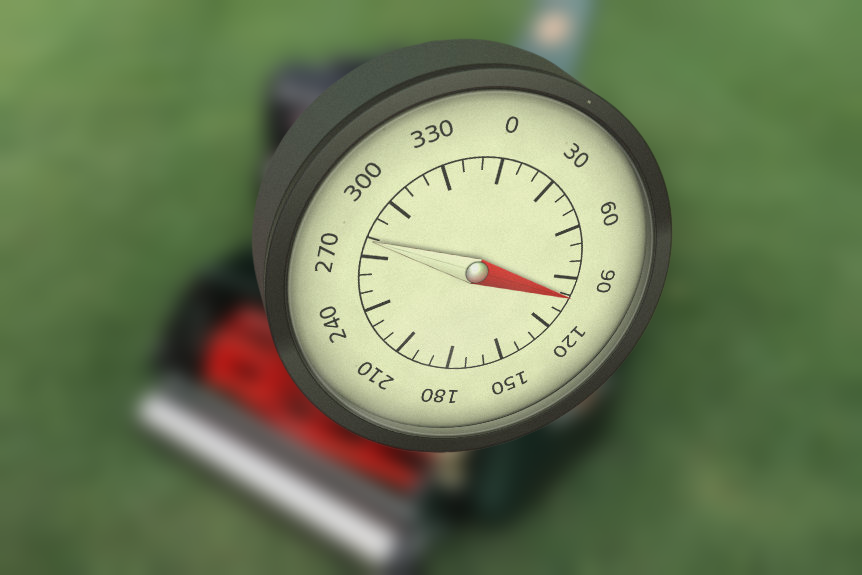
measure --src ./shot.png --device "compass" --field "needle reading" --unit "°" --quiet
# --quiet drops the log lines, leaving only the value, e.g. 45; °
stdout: 100; °
